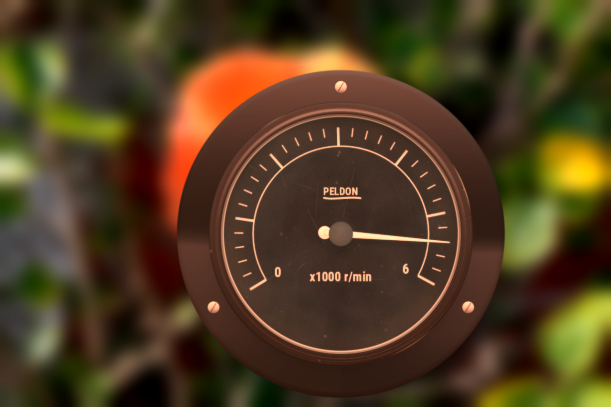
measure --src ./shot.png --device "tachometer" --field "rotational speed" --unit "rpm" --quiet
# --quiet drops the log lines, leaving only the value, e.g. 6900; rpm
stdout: 5400; rpm
